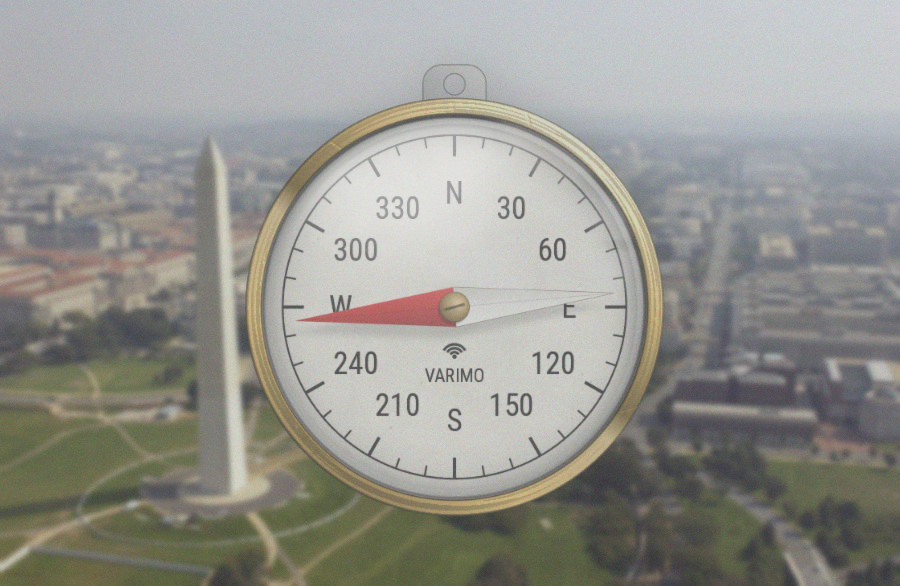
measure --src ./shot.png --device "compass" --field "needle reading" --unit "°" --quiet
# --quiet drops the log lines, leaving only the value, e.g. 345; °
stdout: 265; °
